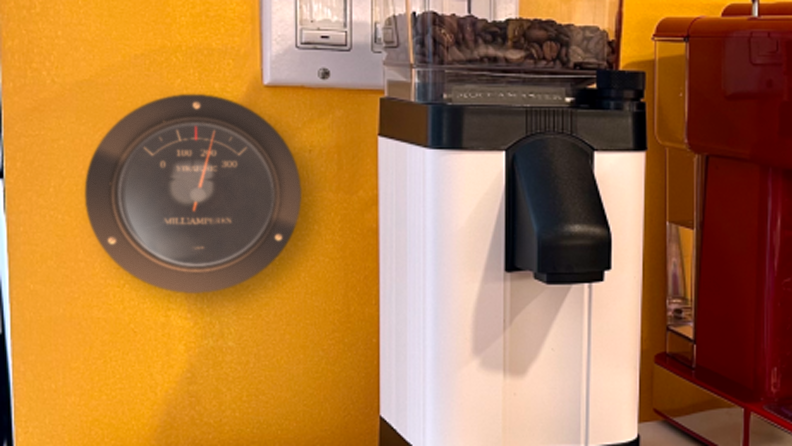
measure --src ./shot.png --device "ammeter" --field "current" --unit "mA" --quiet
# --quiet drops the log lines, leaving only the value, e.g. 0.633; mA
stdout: 200; mA
